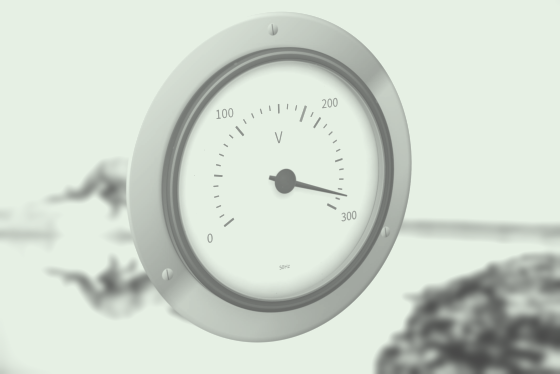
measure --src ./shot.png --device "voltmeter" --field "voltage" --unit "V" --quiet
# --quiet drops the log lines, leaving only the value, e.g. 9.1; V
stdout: 285; V
